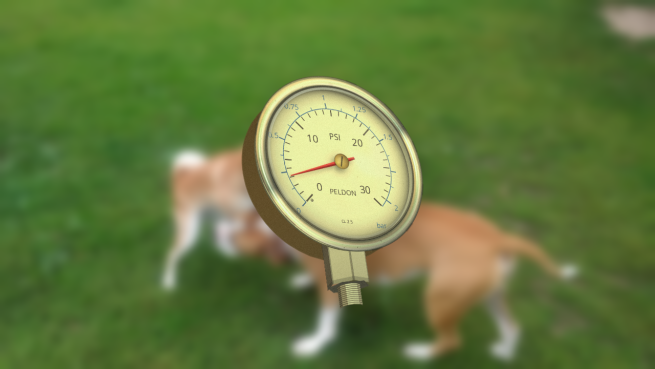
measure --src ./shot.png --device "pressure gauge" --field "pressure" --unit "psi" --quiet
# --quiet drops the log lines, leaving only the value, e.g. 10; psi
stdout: 3; psi
